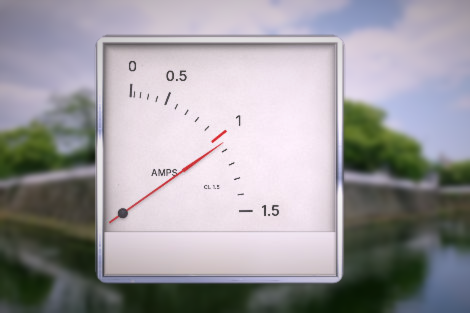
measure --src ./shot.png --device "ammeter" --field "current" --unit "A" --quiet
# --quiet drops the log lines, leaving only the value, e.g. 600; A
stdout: 1.05; A
